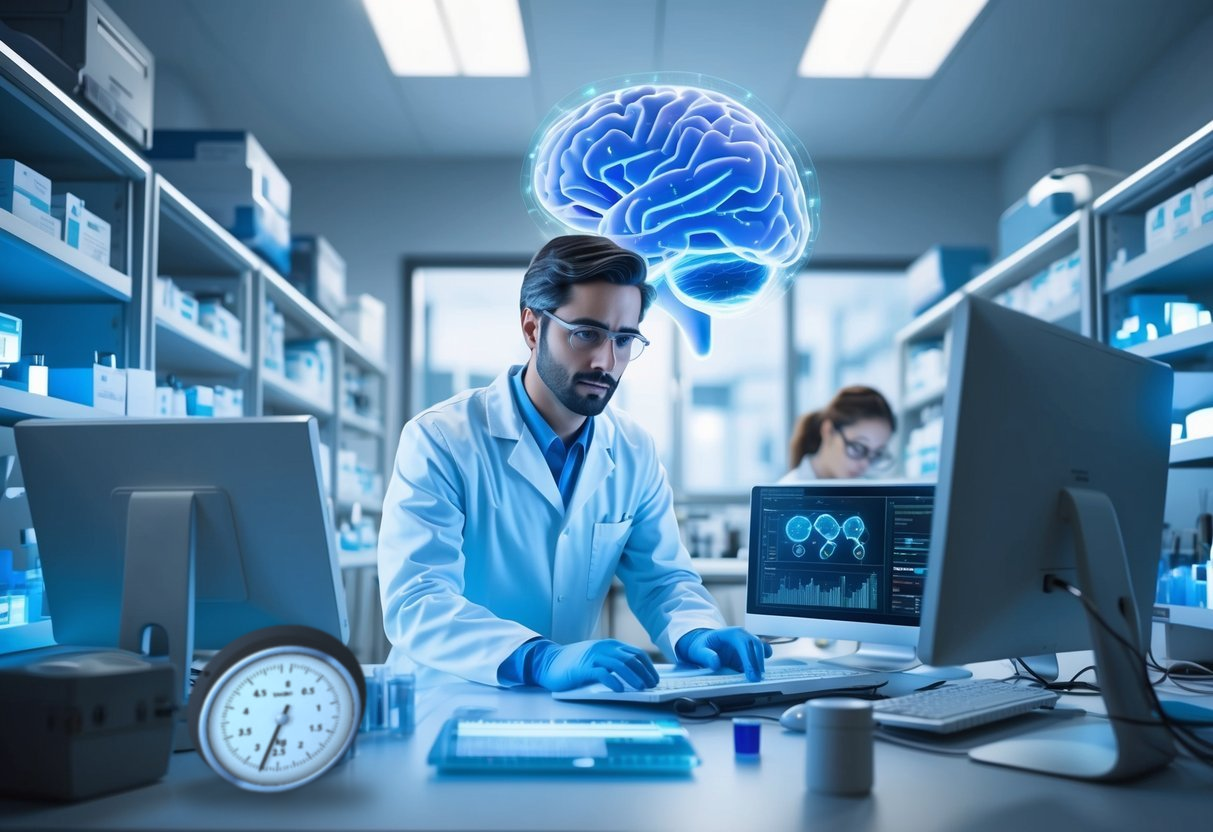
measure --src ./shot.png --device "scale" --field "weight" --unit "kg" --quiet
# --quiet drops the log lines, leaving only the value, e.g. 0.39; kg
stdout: 2.75; kg
